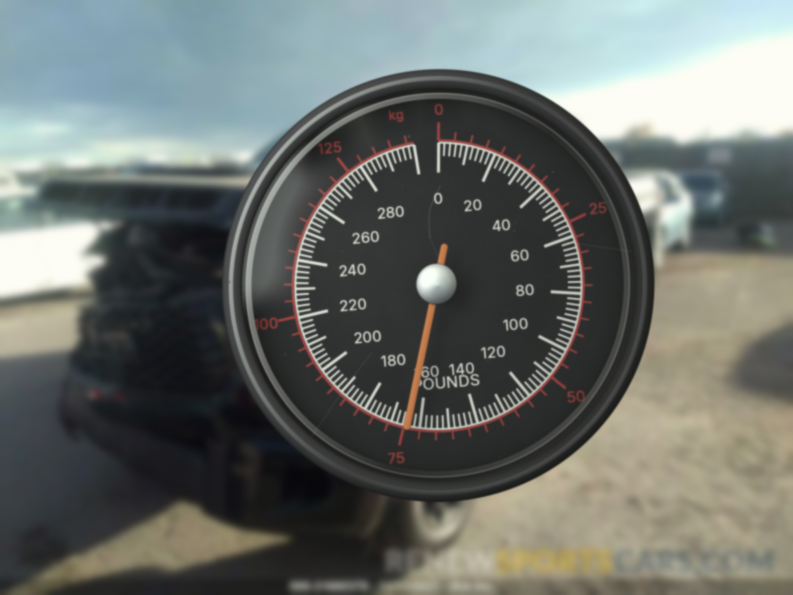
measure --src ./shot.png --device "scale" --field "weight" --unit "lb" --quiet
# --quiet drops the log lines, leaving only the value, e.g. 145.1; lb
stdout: 164; lb
